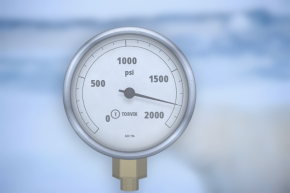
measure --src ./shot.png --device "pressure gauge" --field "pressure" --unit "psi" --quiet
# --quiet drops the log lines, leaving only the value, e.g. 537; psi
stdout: 1800; psi
